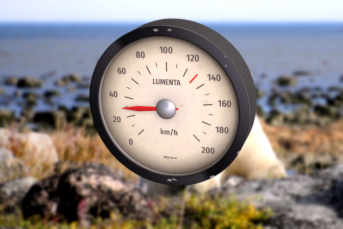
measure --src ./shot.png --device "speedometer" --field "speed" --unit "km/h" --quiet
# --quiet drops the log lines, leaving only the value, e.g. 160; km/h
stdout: 30; km/h
